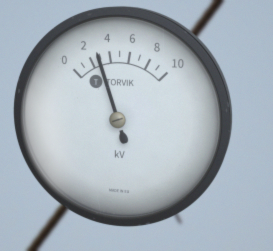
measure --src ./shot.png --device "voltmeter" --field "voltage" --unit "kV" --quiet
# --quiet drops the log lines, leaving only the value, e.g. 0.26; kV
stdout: 3; kV
